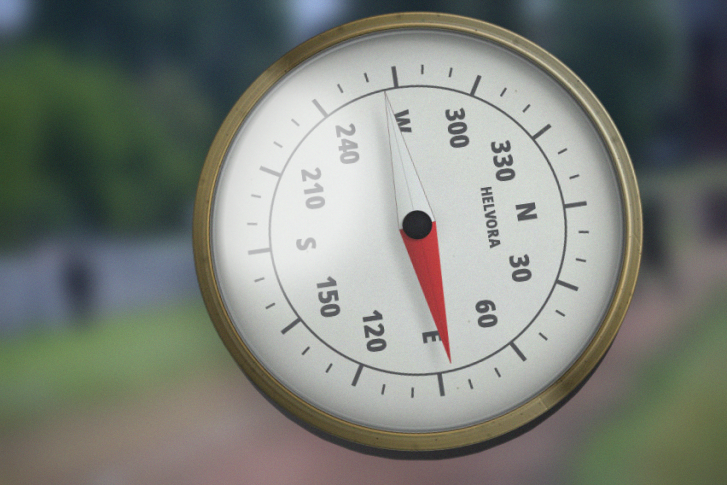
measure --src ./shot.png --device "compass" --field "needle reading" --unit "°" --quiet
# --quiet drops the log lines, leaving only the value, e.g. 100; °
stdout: 85; °
